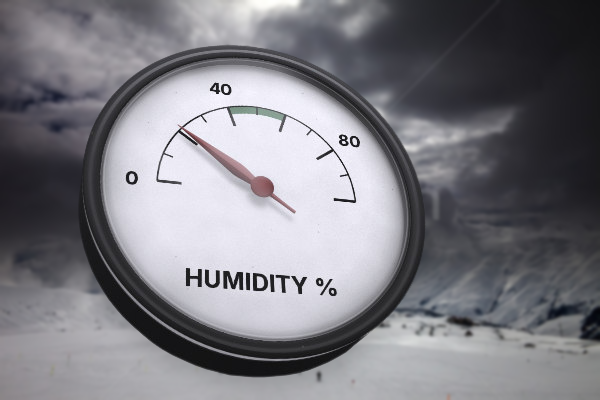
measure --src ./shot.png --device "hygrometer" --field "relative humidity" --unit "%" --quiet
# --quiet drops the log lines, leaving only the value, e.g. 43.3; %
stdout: 20; %
